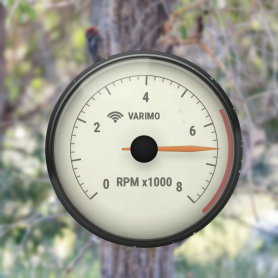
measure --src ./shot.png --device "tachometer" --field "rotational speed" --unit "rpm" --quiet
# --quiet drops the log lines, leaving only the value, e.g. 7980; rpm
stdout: 6600; rpm
